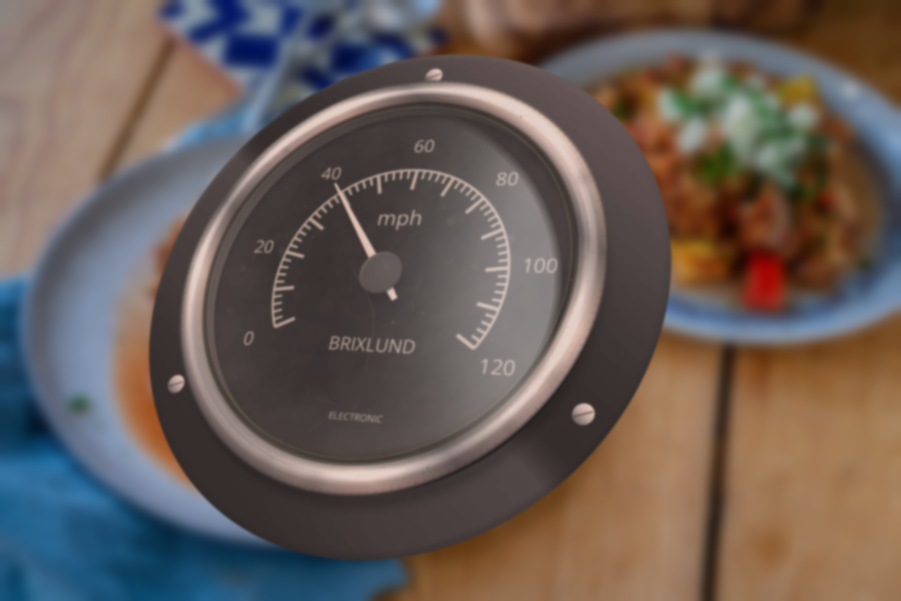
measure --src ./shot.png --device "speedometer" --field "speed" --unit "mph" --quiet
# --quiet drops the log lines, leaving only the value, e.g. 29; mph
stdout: 40; mph
